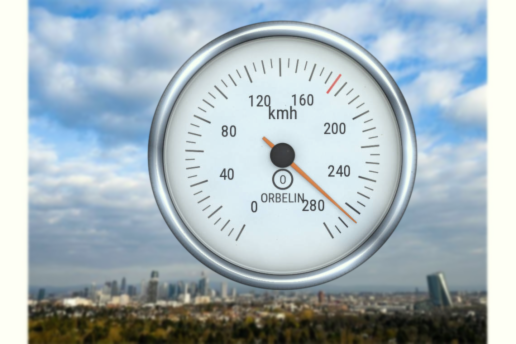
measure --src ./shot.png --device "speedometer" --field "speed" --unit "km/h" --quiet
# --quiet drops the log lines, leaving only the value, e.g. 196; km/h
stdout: 265; km/h
